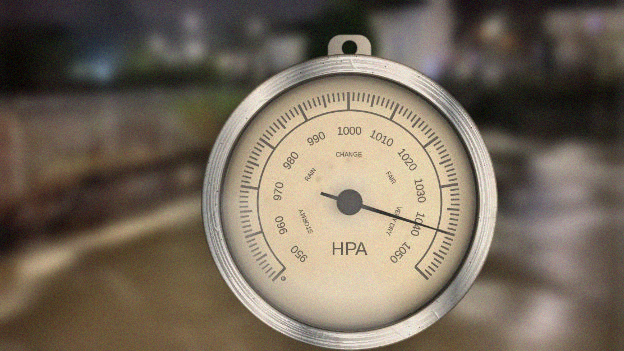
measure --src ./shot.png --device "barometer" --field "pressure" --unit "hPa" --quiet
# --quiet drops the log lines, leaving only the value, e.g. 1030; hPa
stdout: 1040; hPa
